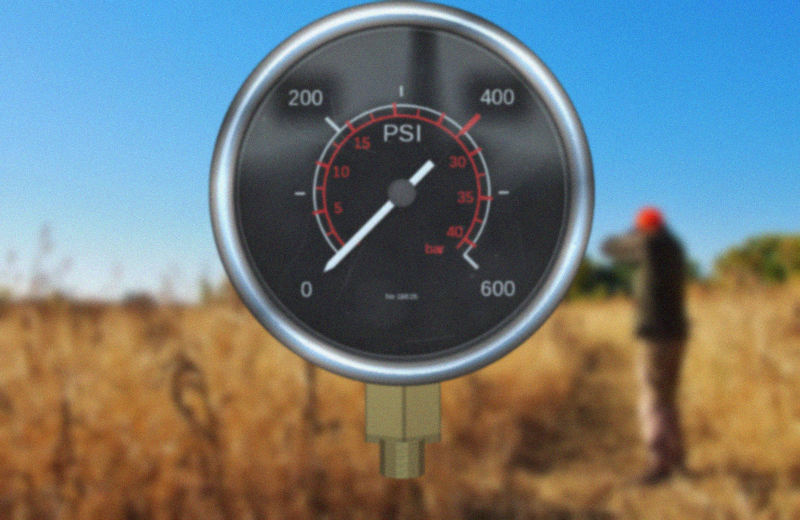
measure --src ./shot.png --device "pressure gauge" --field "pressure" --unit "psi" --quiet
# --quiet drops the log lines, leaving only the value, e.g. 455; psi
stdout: 0; psi
